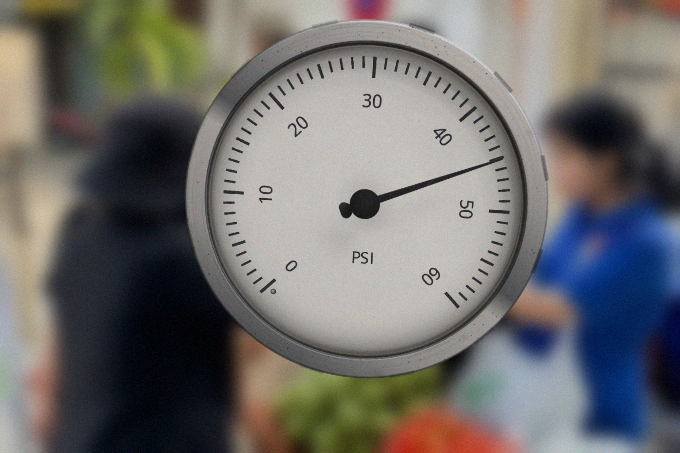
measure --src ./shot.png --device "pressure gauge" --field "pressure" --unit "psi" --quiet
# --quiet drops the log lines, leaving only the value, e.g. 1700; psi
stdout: 45; psi
